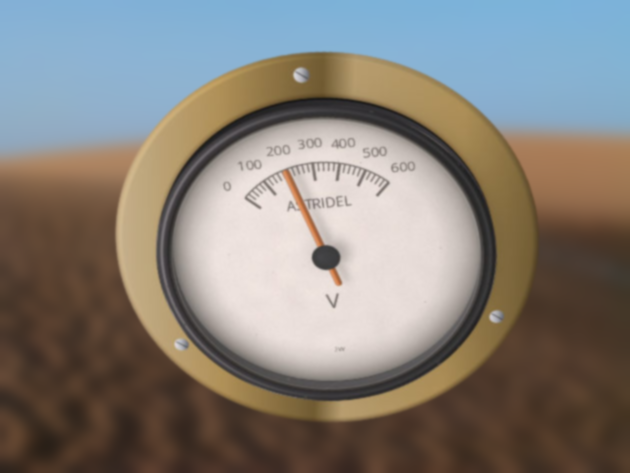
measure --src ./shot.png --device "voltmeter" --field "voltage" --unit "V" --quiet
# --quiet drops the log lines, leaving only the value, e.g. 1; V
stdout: 200; V
